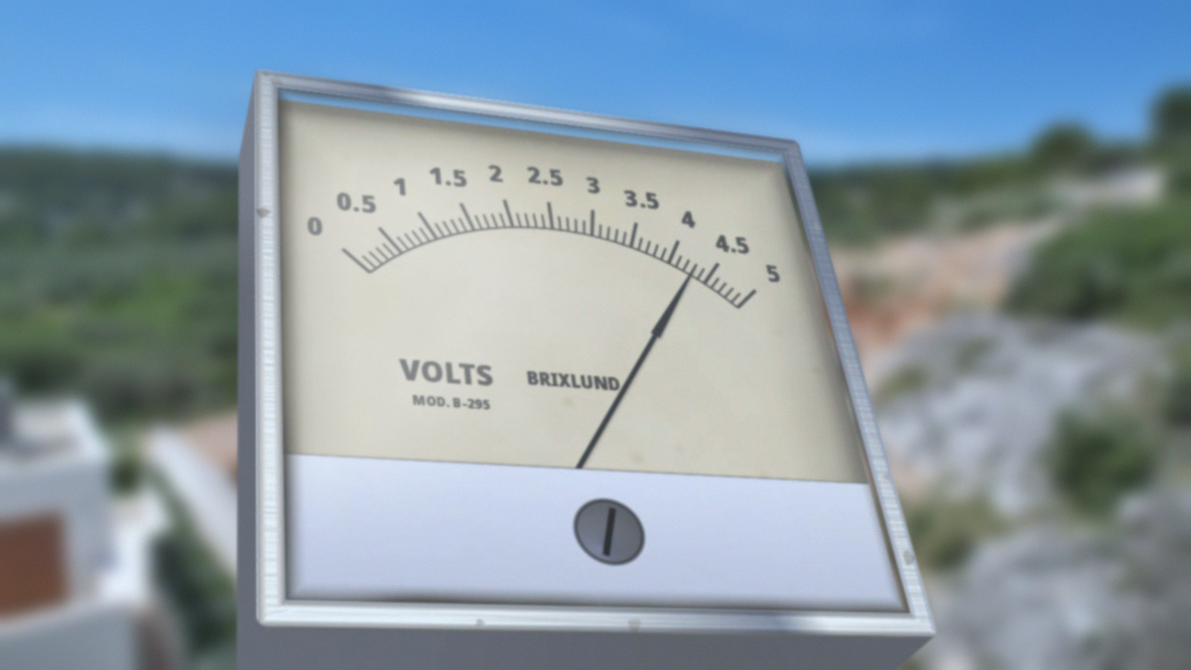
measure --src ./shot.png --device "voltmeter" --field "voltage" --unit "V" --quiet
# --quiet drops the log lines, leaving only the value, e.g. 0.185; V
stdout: 4.3; V
